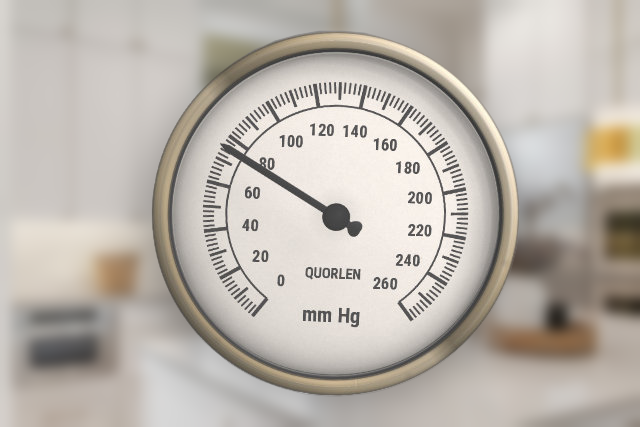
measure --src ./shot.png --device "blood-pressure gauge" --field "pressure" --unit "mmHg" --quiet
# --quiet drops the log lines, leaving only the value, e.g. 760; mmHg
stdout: 76; mmHg
